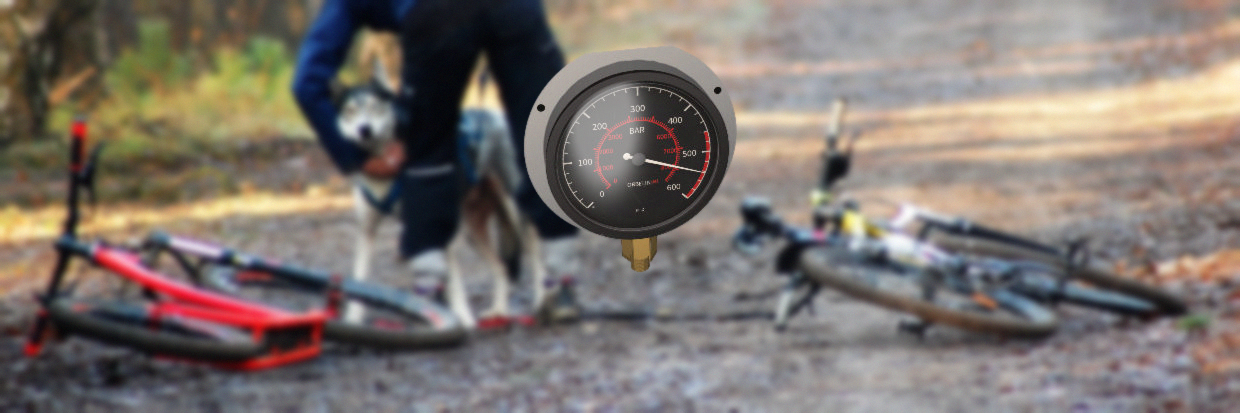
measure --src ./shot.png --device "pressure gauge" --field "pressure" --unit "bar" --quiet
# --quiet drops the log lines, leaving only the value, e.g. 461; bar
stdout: 540; bar
